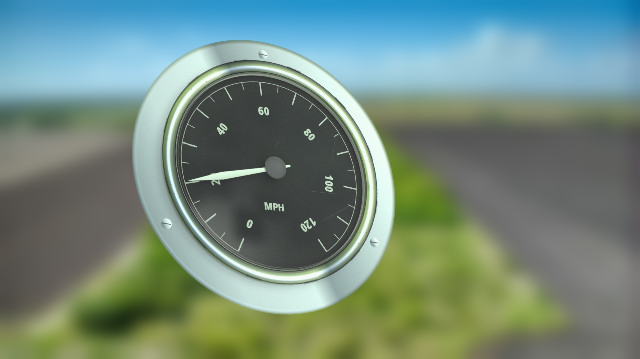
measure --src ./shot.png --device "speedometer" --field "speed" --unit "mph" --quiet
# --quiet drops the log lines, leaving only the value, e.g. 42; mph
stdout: 20; mph
